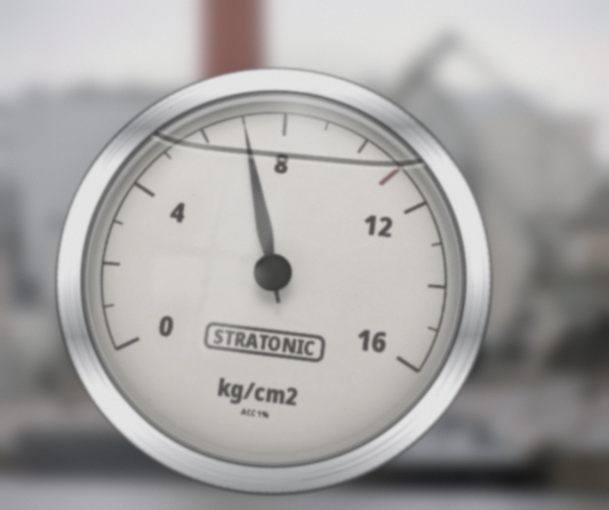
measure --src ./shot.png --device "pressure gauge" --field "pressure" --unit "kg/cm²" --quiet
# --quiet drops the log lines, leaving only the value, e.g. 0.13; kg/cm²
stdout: 7; kg/cm²
